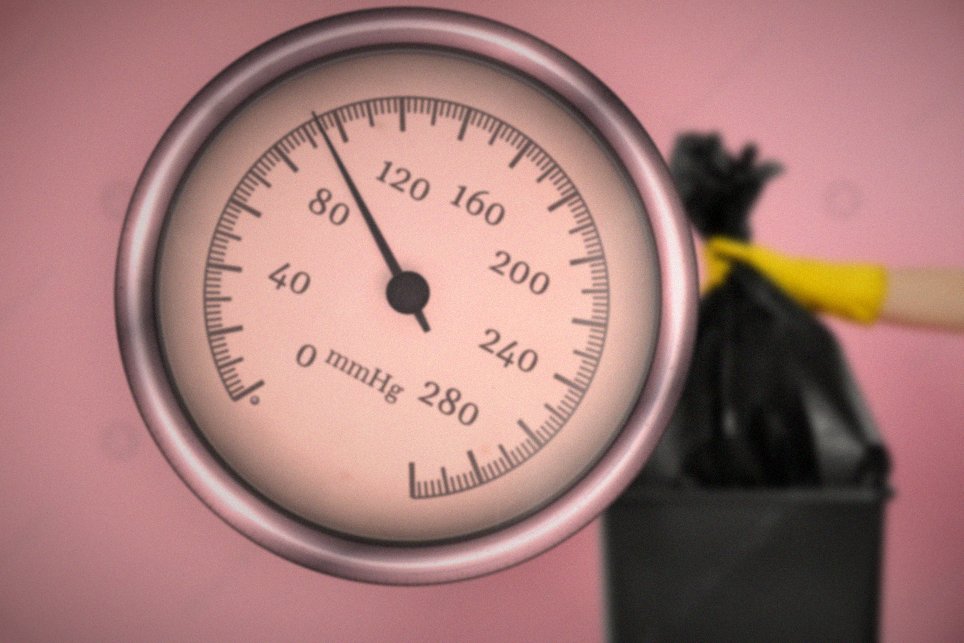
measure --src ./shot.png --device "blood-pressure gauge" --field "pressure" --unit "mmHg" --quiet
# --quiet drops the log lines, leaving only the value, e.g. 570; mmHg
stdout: 94; mmHg
